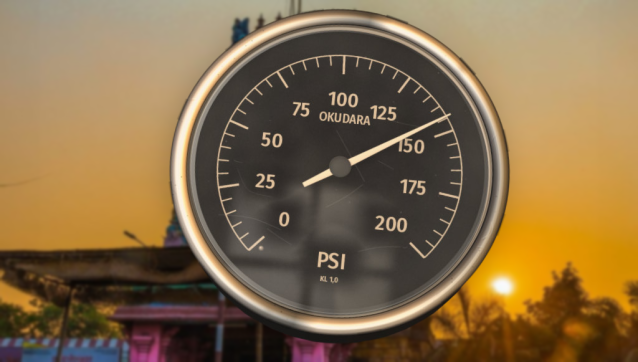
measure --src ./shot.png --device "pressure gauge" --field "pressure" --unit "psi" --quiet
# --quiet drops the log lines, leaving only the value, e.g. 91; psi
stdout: 145; psi
